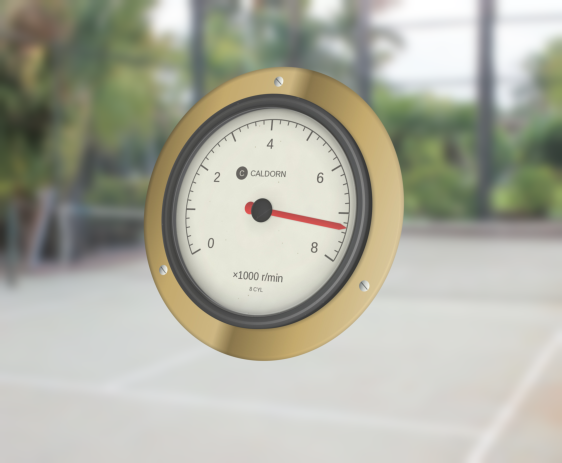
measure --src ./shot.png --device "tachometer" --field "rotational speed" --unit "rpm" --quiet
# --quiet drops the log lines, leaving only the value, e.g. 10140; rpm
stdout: 7300; rpm
